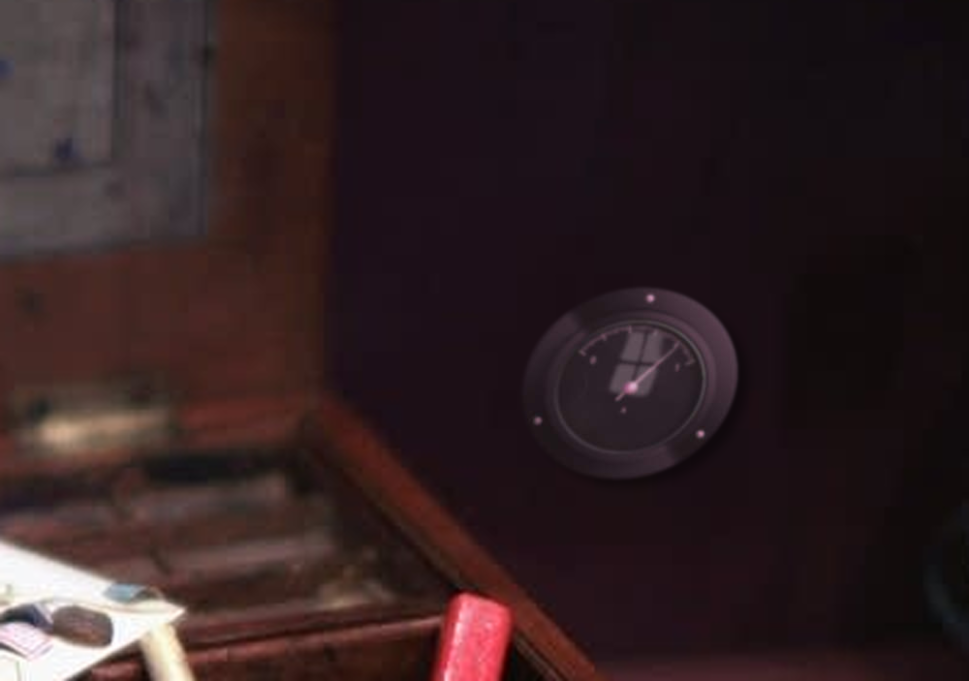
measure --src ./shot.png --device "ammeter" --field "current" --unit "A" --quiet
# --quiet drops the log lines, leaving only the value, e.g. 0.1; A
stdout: 0.8; A
